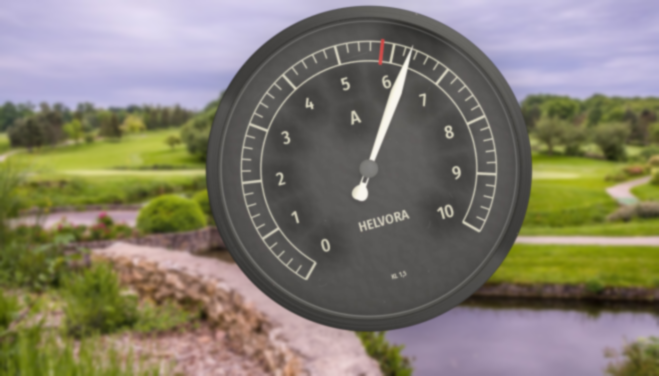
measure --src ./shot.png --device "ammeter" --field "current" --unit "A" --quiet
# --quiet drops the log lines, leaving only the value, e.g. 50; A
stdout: 6.3; A
